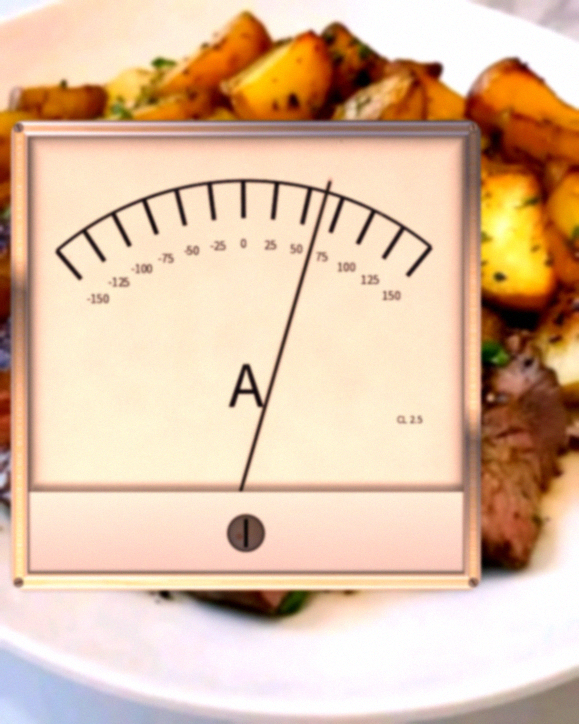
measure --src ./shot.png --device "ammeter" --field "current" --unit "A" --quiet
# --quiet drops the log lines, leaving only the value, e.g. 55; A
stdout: 62.5; A
